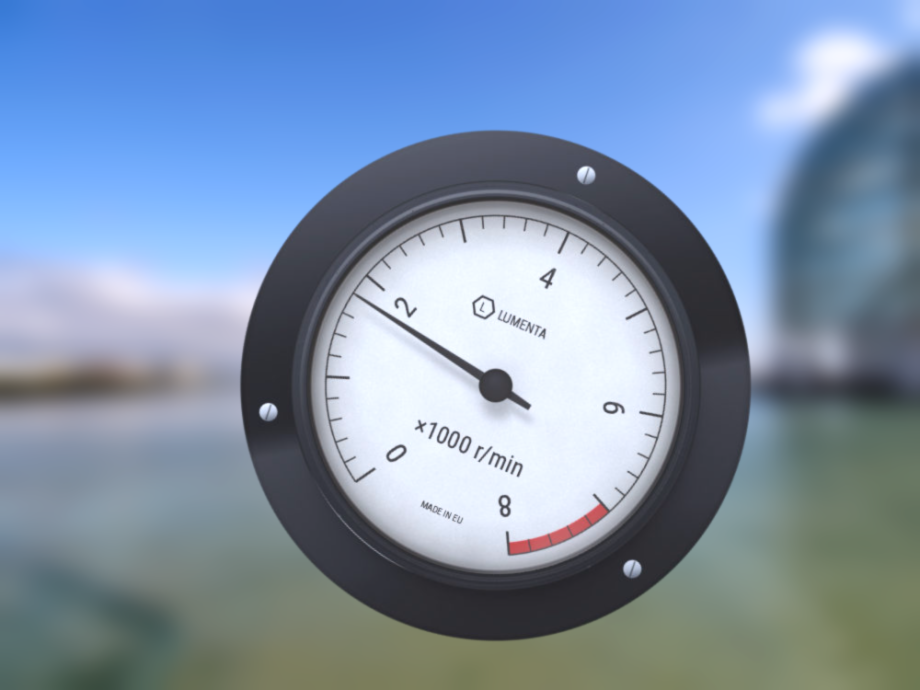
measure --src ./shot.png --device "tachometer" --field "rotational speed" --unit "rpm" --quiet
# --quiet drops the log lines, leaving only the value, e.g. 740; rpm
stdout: 1800; rpm
